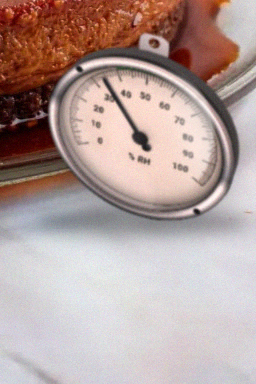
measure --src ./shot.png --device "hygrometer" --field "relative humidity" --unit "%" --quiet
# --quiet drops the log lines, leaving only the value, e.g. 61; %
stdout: 35; %
